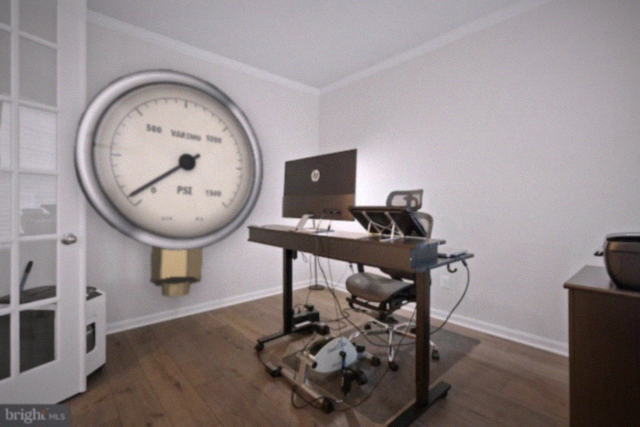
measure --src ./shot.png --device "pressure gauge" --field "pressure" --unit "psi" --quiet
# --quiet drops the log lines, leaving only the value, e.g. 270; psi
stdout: 50; psi
